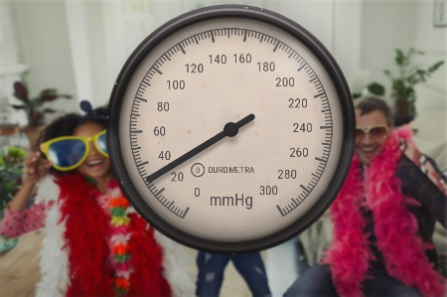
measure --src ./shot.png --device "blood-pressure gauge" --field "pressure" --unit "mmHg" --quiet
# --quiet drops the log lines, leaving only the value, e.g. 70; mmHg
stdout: 30; mmHg
